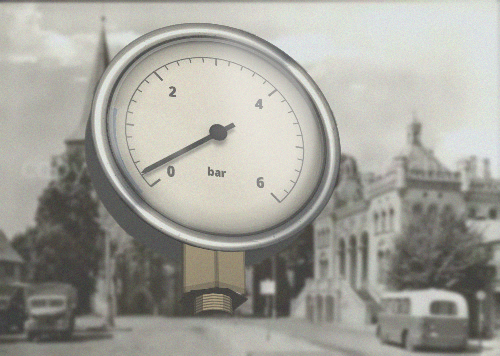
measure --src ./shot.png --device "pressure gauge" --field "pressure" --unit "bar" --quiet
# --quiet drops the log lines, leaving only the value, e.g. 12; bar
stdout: 0.2; bar
